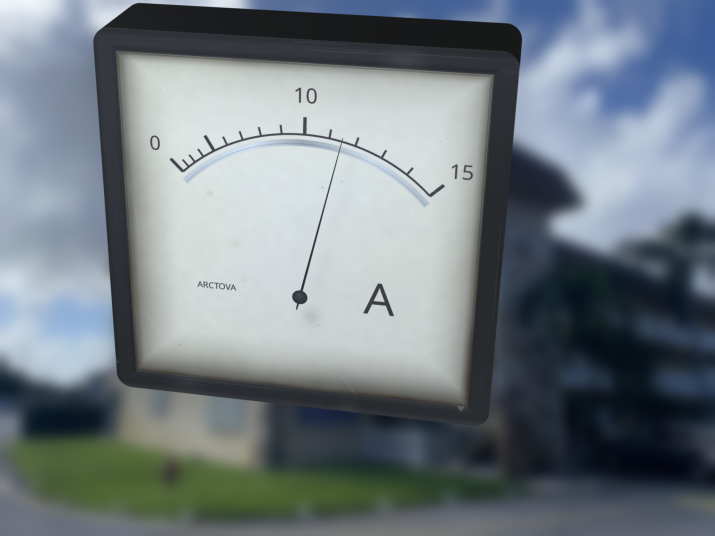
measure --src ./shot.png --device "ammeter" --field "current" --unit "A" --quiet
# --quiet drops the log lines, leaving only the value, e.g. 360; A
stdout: 11.5; A
